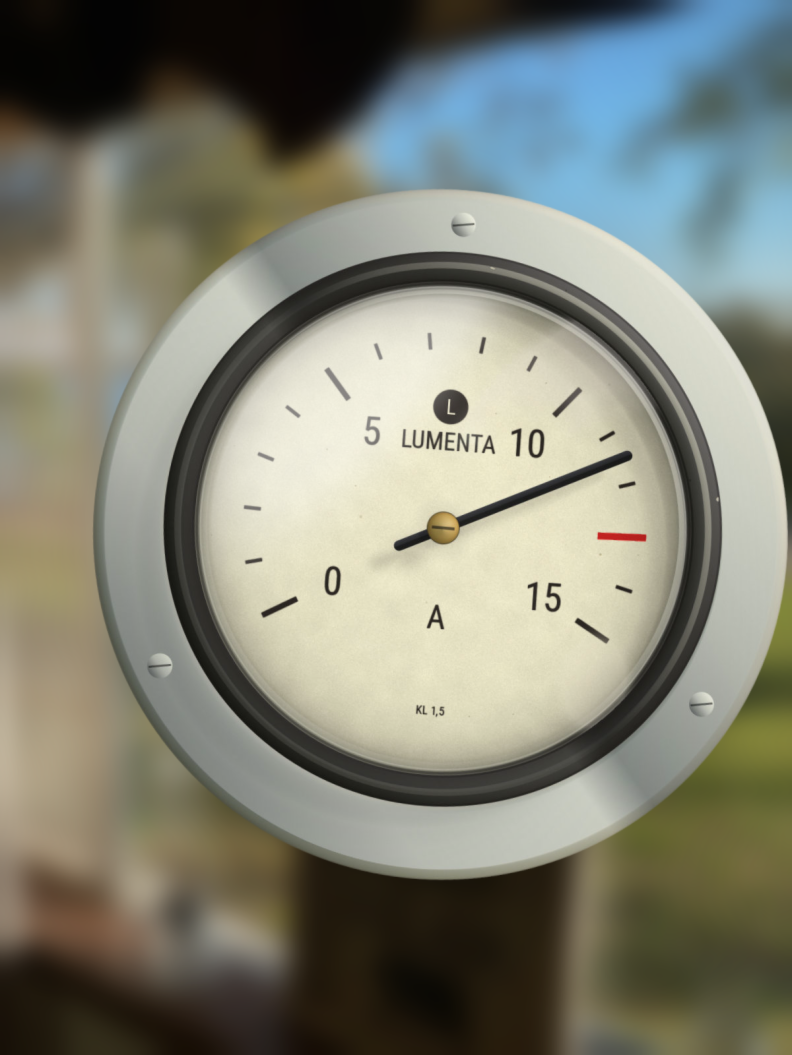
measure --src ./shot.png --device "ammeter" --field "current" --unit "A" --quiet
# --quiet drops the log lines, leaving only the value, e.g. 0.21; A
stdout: 11.5; A
